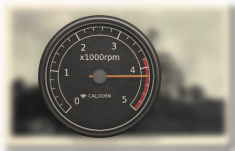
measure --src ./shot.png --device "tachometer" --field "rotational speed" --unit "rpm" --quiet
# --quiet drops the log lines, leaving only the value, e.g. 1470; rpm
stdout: 4200; rpm
